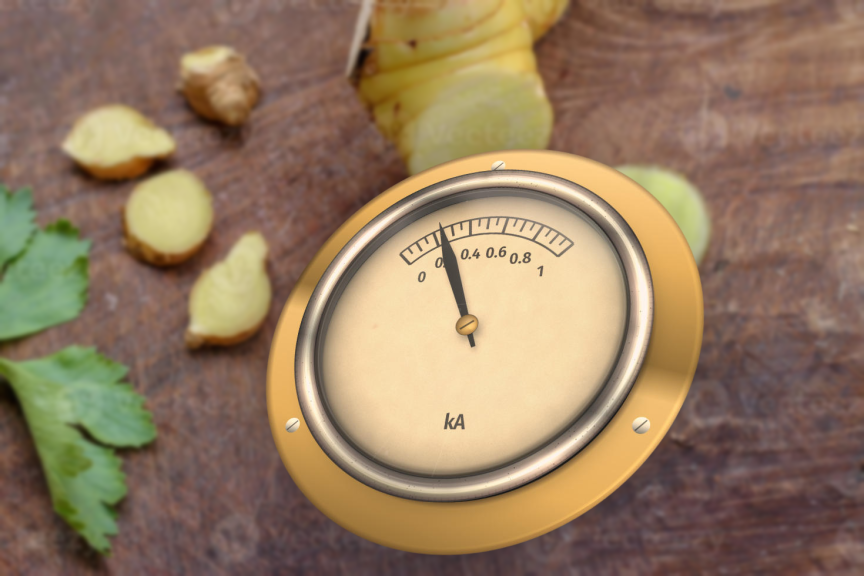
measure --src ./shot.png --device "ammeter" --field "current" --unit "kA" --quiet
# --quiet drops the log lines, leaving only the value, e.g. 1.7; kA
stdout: 0.25; kA
